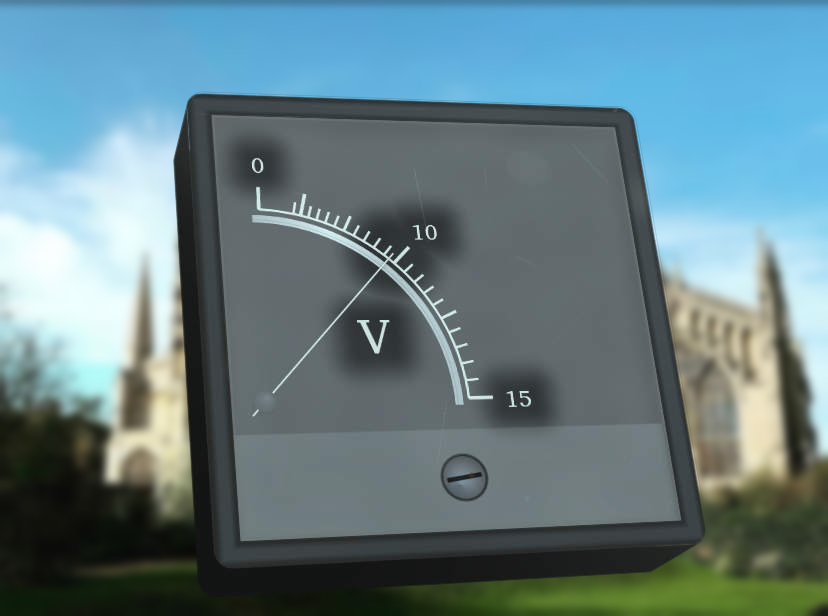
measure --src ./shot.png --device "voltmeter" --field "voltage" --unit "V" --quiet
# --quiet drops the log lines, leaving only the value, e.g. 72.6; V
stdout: 9.75; V
